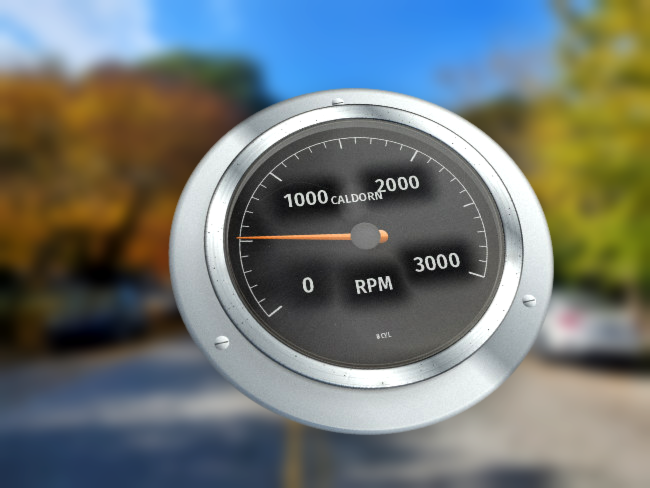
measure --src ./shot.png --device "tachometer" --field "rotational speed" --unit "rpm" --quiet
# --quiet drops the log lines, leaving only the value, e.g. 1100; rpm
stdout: 500; rpm
